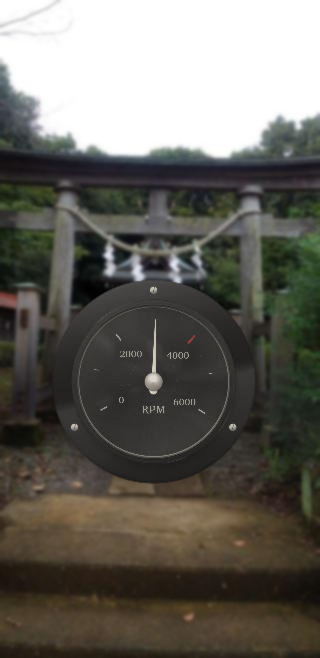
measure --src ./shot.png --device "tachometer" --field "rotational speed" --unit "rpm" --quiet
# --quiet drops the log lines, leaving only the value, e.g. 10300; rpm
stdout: 3000; rpm
